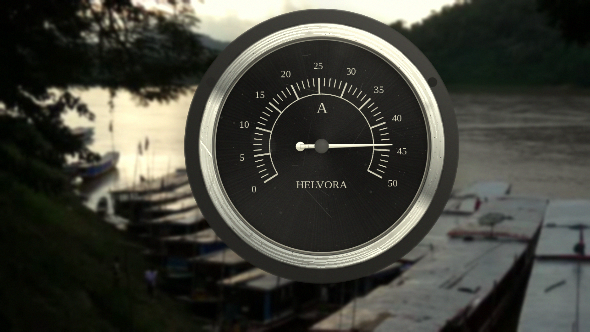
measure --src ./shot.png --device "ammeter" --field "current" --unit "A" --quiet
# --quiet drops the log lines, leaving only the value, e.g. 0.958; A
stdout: 44; A
